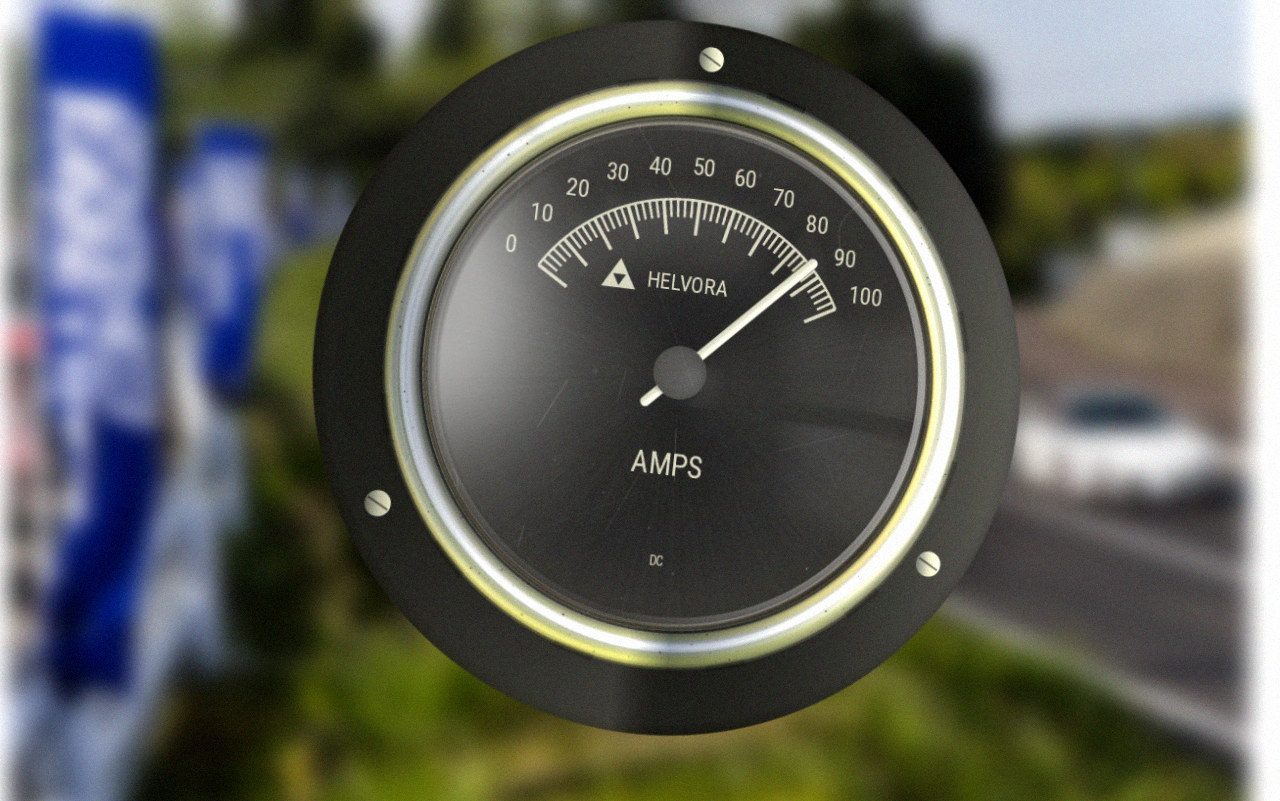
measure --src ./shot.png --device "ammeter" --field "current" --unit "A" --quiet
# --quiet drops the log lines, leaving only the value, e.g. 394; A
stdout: 86; A
